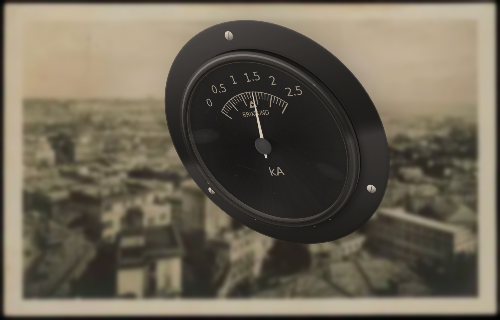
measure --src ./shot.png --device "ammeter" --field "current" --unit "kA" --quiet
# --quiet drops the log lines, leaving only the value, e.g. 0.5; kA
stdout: 1.5; kA
